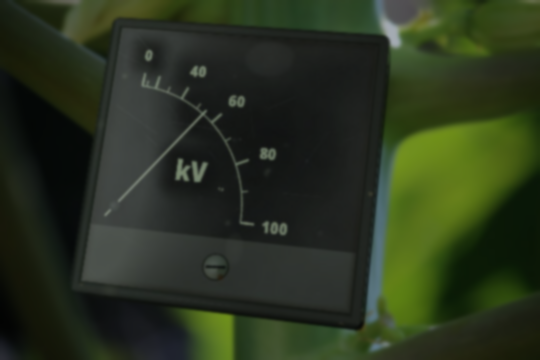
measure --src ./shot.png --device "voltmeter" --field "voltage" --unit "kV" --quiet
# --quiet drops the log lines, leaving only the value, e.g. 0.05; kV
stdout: 55; kV
